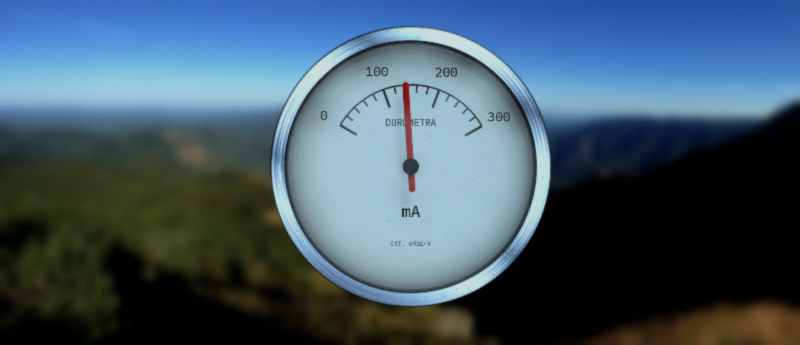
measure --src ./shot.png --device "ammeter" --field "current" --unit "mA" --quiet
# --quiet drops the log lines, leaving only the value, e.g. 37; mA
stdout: 140; mA
